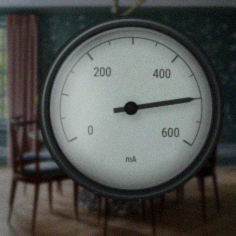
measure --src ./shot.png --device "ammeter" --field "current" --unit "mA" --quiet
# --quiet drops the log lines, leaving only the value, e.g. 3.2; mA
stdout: 500; mA
